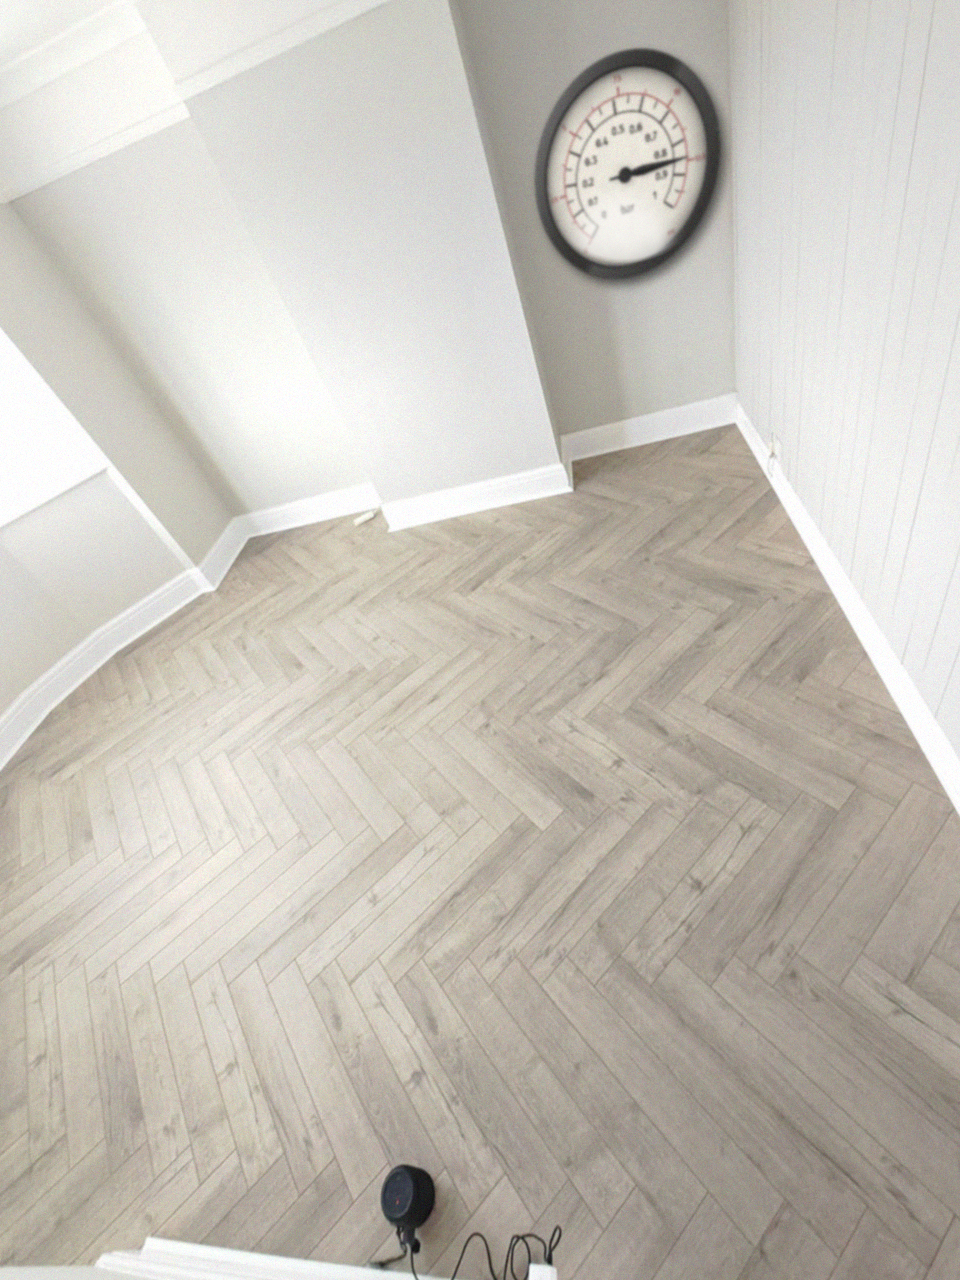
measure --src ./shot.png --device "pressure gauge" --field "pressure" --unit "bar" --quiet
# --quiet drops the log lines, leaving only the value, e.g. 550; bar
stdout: 0.85; bar
